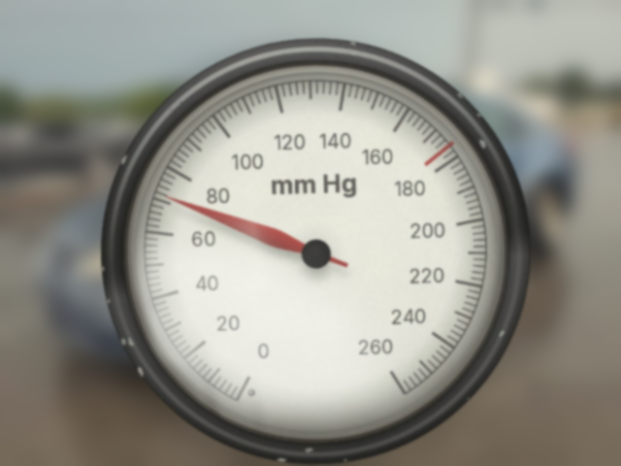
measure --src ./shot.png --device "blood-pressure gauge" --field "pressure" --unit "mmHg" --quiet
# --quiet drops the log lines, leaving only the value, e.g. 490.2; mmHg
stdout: 72; mmHg
